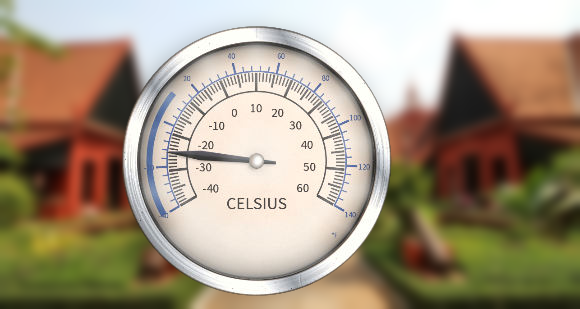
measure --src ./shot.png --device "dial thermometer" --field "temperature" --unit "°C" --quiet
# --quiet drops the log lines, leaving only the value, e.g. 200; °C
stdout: -25; °C
